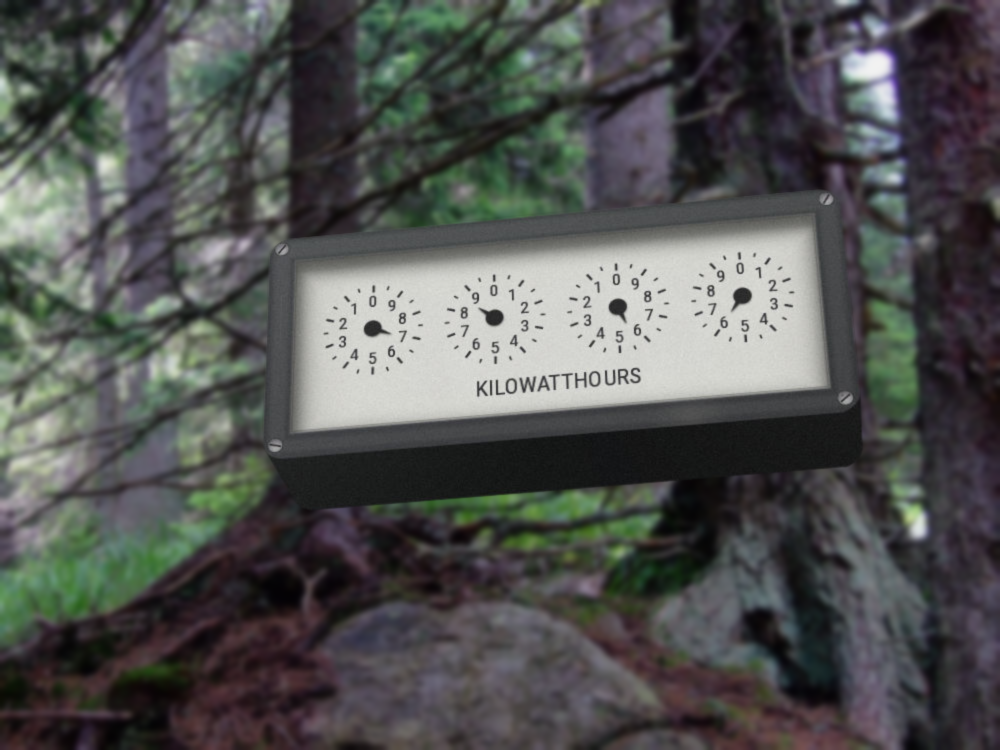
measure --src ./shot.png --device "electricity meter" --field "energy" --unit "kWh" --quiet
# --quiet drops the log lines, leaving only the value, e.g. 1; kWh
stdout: 6856; kWh
